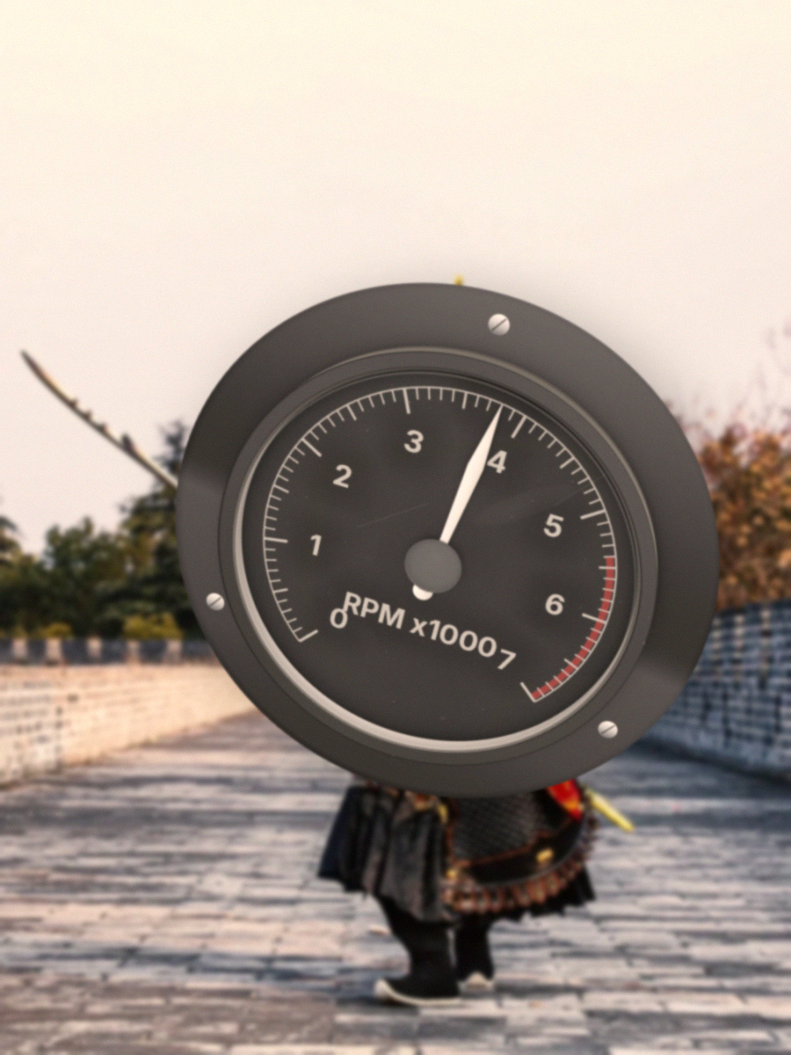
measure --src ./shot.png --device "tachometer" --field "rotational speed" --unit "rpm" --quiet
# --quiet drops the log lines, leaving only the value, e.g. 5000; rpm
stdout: 3800; rpm
